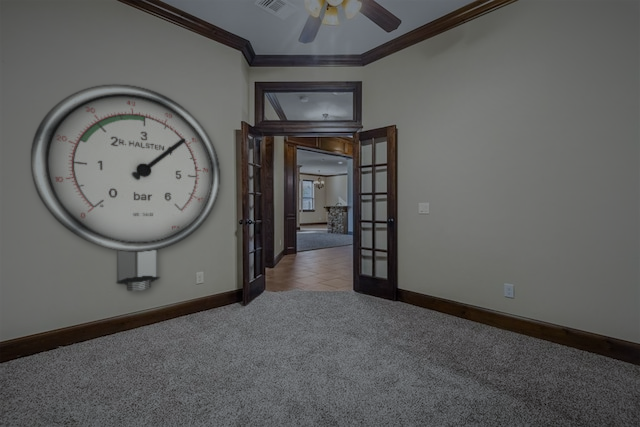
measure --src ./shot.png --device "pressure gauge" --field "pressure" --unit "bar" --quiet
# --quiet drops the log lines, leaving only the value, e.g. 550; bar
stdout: 4; bar
